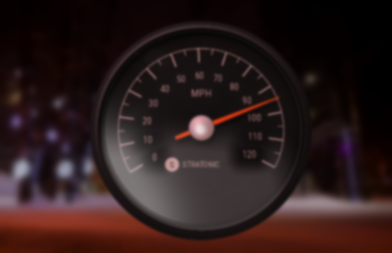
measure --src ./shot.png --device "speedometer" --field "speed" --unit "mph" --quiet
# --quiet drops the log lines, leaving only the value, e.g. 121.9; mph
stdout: 95; mph
